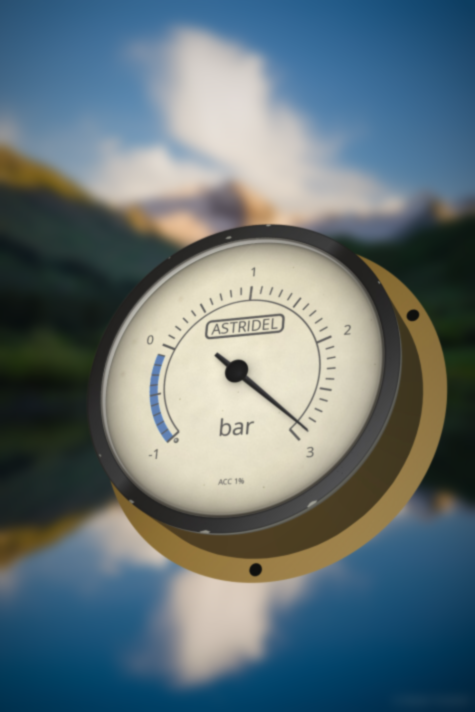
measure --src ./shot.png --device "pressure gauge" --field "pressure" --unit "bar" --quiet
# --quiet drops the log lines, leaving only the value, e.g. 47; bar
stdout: 2.9; bar
